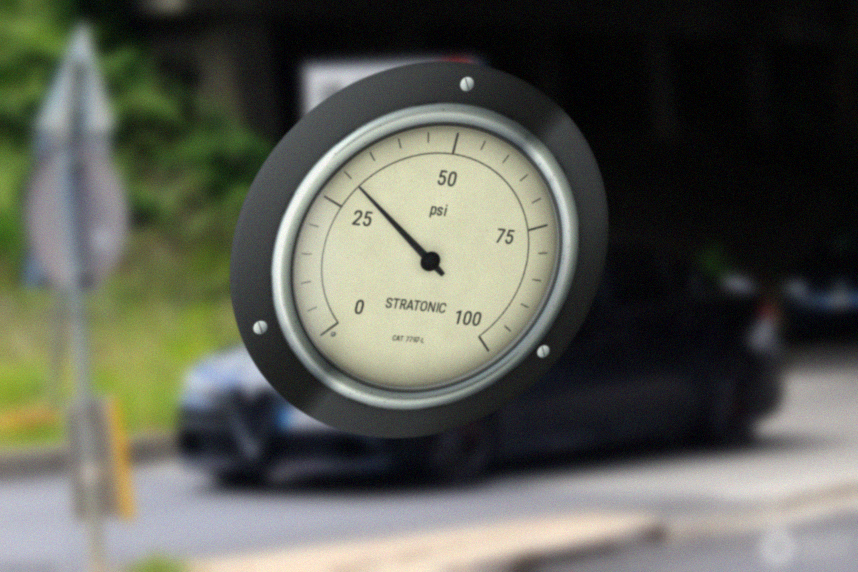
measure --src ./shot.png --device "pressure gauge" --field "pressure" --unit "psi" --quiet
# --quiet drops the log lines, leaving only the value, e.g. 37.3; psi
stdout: 30; psi
